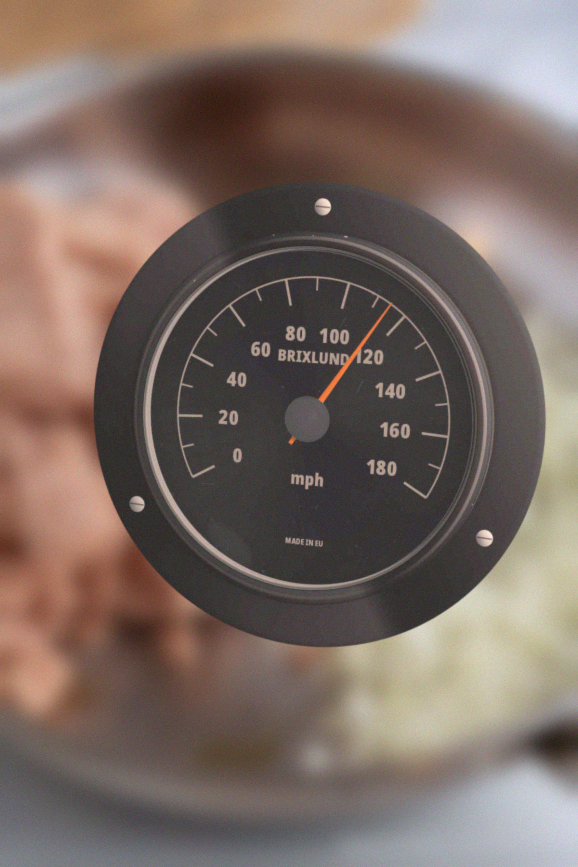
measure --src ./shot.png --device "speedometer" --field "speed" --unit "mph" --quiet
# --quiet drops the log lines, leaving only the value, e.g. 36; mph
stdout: 115; mph
